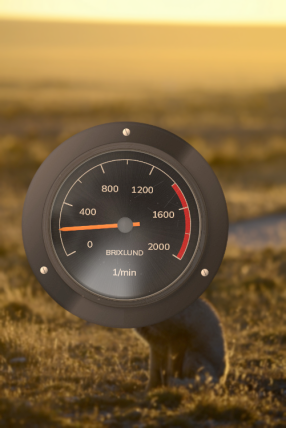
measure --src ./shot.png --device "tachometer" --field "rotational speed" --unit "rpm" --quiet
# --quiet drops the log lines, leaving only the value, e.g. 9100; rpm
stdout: 200; rpm
